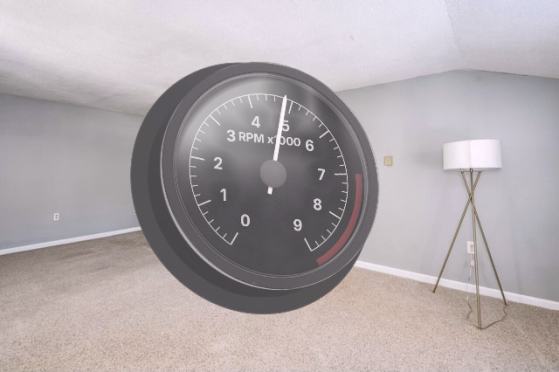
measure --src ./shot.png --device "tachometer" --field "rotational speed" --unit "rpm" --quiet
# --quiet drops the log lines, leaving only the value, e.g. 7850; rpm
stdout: 4800; rpm
